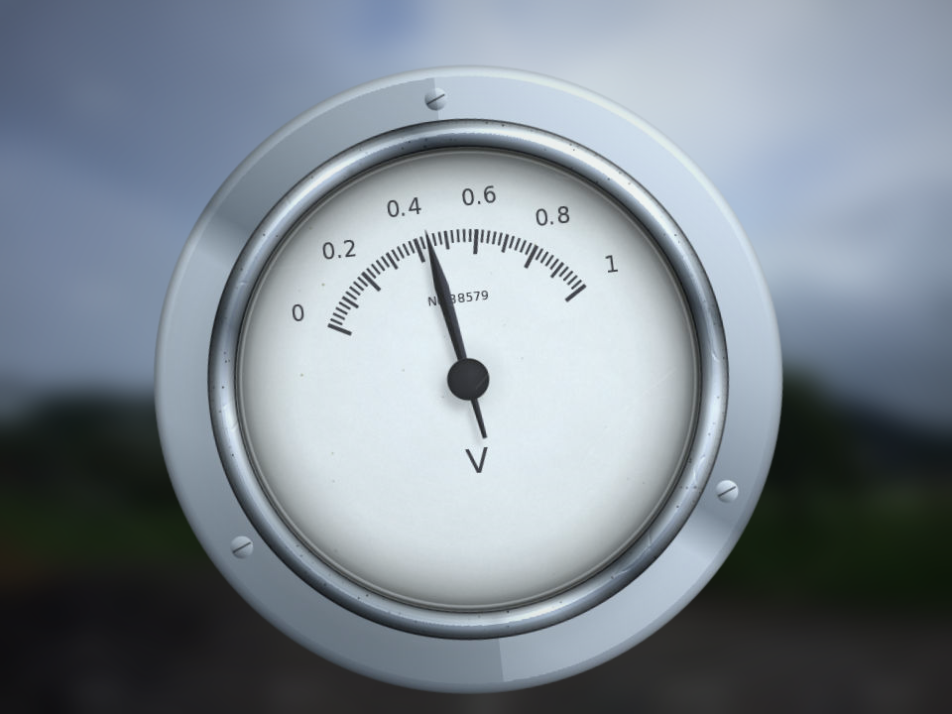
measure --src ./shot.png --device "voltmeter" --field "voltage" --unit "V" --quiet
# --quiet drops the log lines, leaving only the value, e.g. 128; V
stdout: 0.44; V
